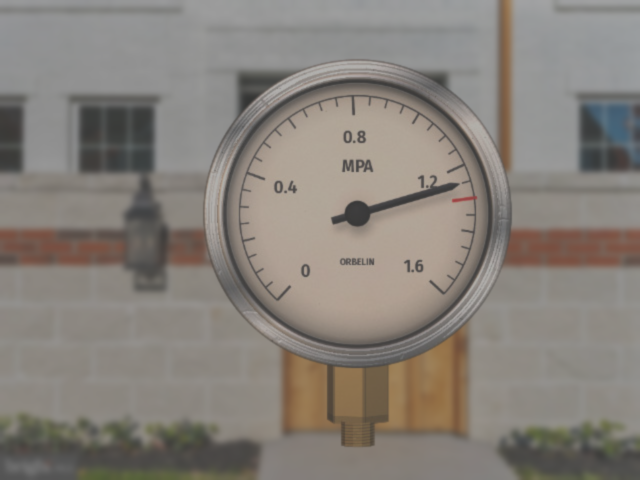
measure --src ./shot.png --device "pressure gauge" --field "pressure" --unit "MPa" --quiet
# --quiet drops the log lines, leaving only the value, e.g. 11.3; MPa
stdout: 1.25; MPa
